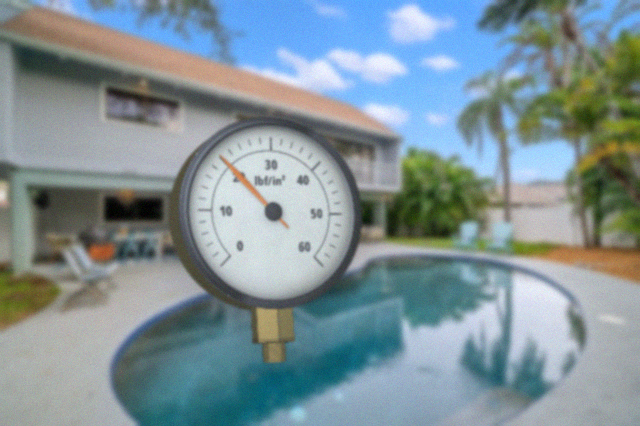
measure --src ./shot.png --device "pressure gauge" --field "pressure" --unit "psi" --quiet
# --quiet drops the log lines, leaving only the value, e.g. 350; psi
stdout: 20; psi
